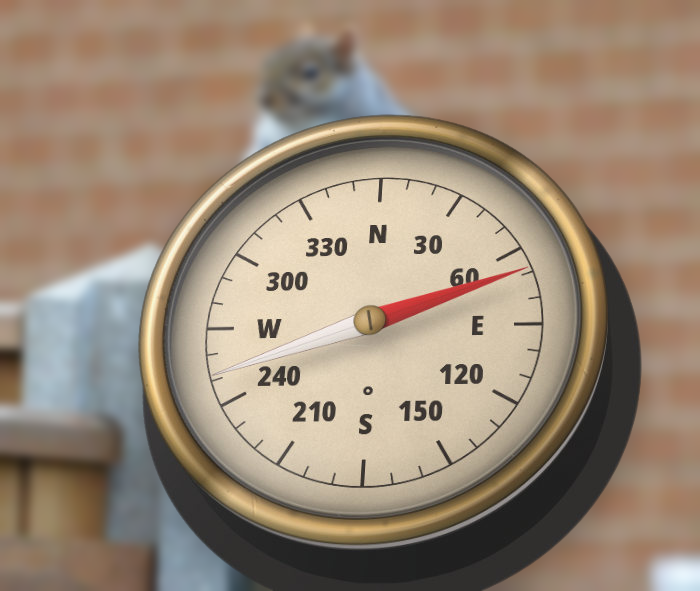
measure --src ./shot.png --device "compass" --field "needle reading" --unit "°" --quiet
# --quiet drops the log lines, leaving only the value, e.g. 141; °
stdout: 70; °
